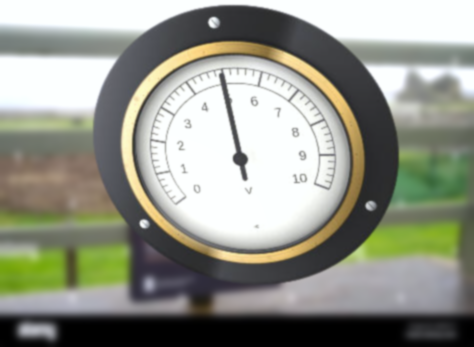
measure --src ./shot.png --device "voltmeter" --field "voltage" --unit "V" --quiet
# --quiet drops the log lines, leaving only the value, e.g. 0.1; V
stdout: 5; V
